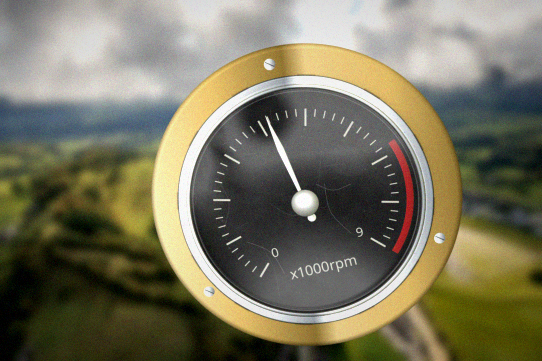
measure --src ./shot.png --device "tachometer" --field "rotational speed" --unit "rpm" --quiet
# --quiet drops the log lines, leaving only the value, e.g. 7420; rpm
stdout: 4200; rpm
